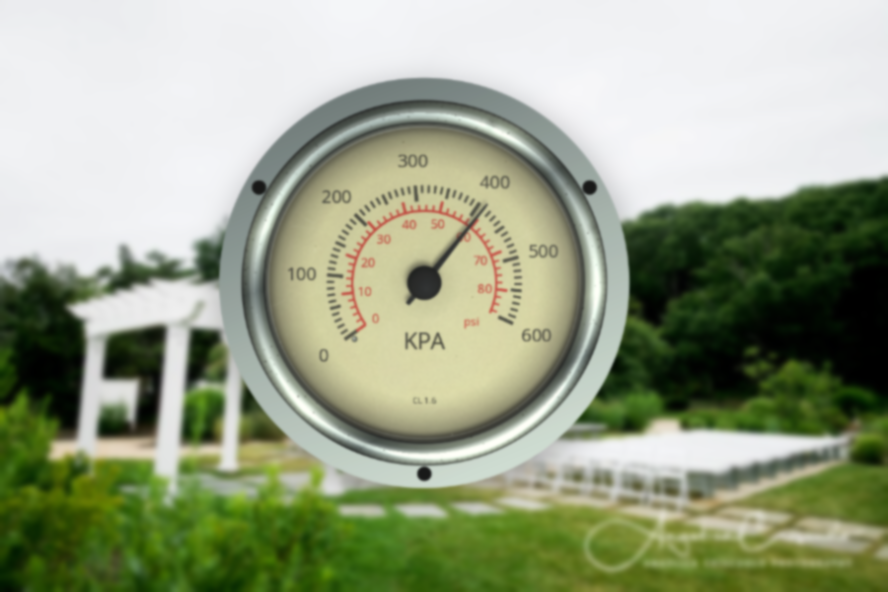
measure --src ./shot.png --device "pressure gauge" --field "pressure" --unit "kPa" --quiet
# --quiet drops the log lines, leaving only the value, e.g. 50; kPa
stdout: 410; kPa
